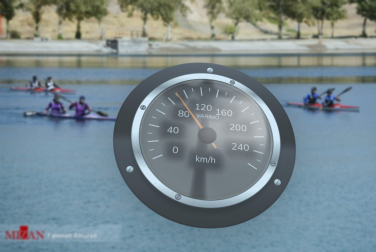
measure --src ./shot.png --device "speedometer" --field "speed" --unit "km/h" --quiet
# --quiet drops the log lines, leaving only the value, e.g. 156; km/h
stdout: 90; km/h
